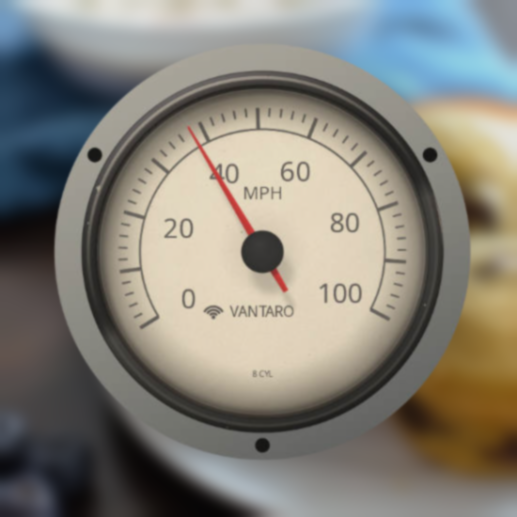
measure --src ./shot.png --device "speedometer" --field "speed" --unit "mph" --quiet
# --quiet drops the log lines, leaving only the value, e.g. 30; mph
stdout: 38; mph
